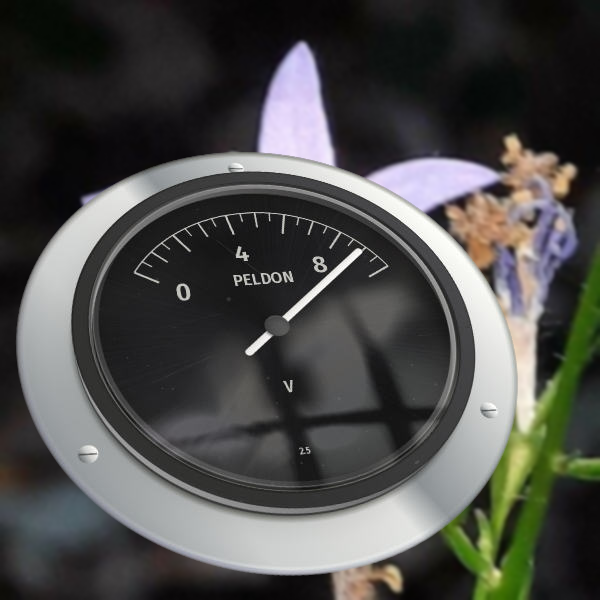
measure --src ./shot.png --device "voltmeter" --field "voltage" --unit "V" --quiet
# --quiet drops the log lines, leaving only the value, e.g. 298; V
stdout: 9; V
